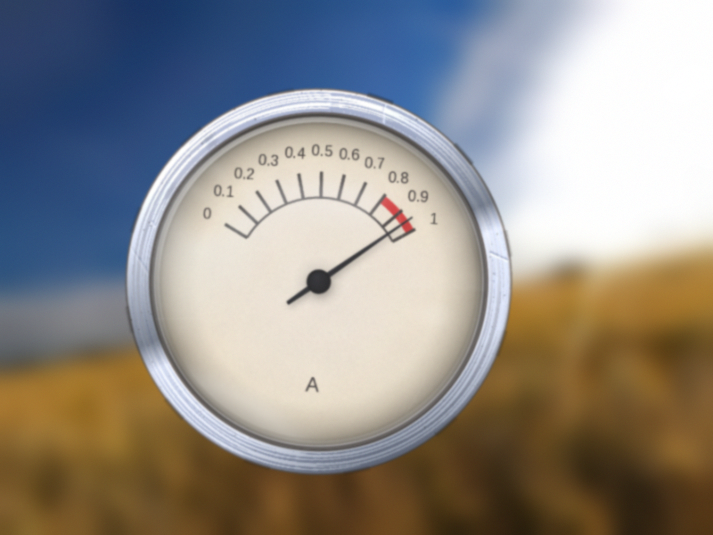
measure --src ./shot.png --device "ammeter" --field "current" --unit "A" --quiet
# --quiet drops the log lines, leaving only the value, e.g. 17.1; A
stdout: 0.95; A
